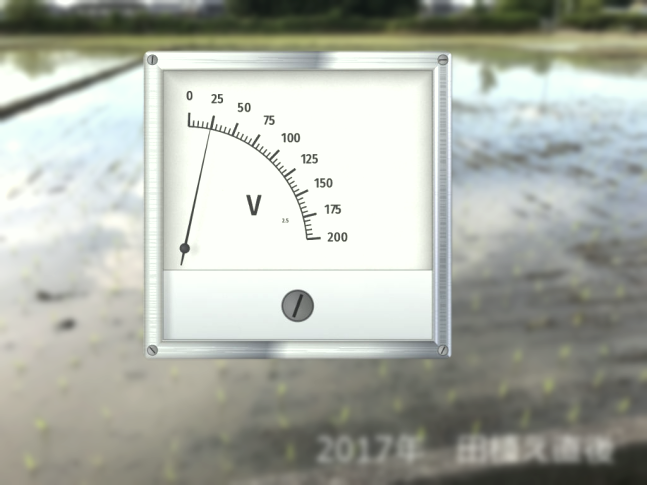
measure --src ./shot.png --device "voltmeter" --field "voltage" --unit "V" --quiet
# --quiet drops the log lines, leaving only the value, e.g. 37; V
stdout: 25; V
